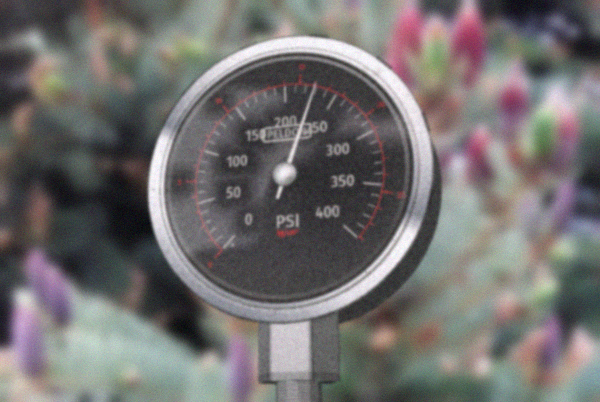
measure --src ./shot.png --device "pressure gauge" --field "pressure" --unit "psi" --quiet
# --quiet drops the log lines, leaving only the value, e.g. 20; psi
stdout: 230; psi
